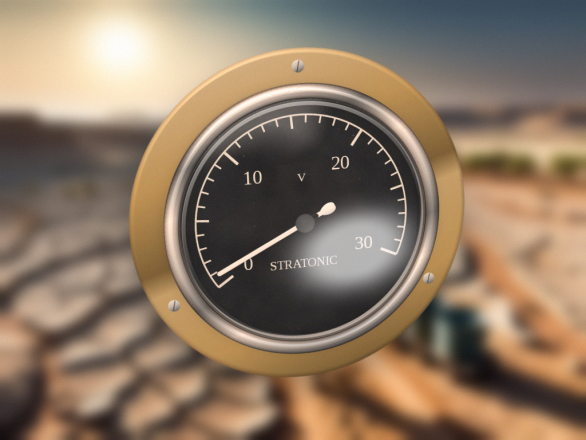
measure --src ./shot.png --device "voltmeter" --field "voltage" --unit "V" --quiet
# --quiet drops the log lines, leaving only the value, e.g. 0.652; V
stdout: 1; V
